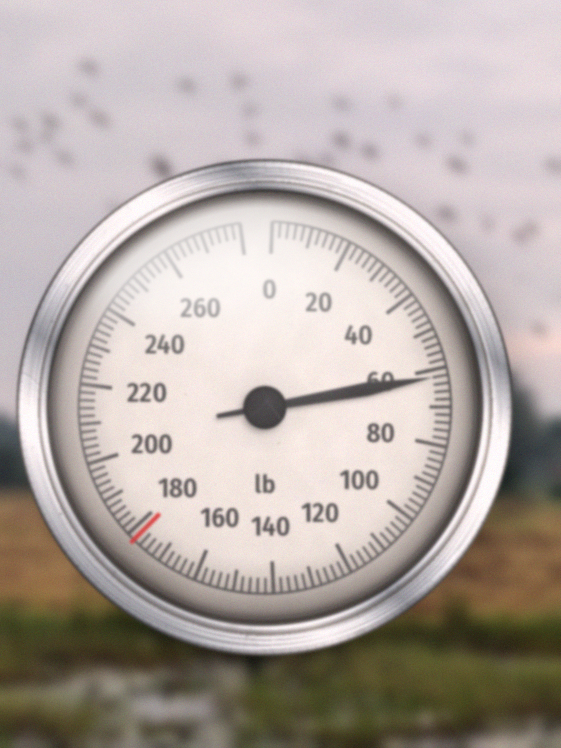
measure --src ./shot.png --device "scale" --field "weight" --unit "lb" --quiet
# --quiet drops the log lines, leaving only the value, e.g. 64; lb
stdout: 62; lb
